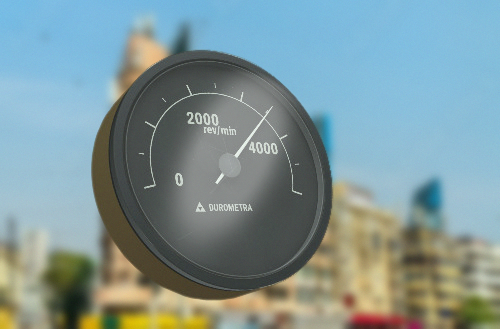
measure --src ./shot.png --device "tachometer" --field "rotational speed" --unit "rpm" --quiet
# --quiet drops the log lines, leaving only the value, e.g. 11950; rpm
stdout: 3500; rpm
